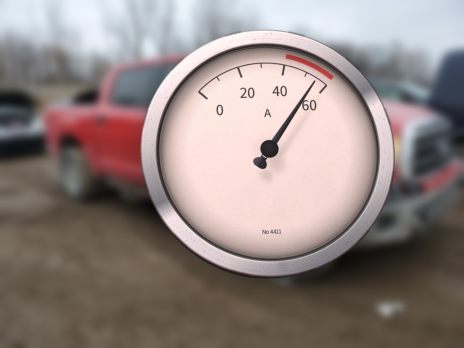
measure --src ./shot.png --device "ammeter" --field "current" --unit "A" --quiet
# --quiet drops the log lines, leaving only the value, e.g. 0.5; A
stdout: 55; A
